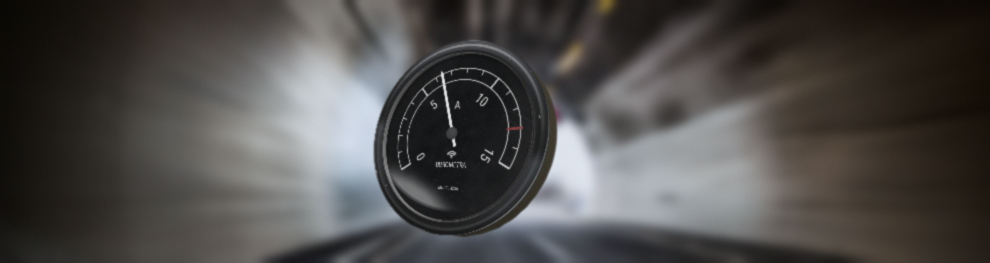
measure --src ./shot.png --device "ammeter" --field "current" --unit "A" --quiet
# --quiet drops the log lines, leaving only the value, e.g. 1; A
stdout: 6.5; A
